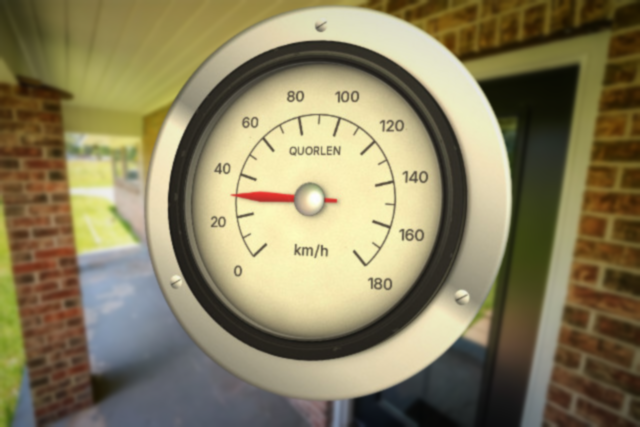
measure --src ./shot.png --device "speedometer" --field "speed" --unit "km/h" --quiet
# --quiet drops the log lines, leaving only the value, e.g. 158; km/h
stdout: 30; km/h
